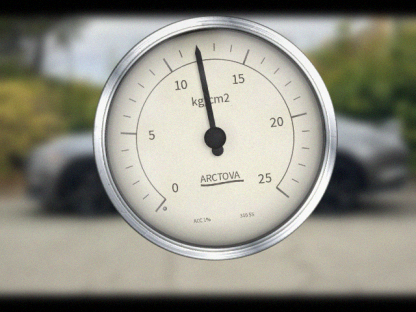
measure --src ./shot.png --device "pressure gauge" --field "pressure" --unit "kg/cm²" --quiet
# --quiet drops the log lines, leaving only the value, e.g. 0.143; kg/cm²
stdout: 12; kg/cm²
